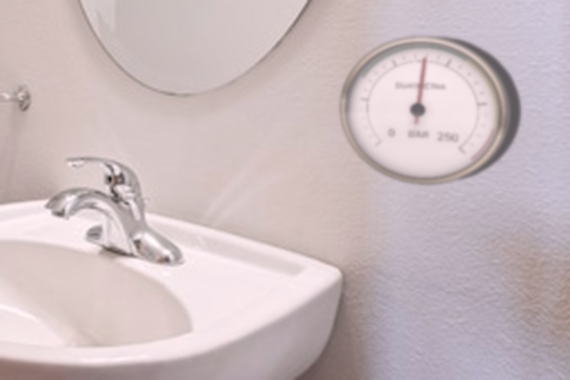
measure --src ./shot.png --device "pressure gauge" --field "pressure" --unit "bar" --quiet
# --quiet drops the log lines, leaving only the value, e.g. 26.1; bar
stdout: 130; bar
